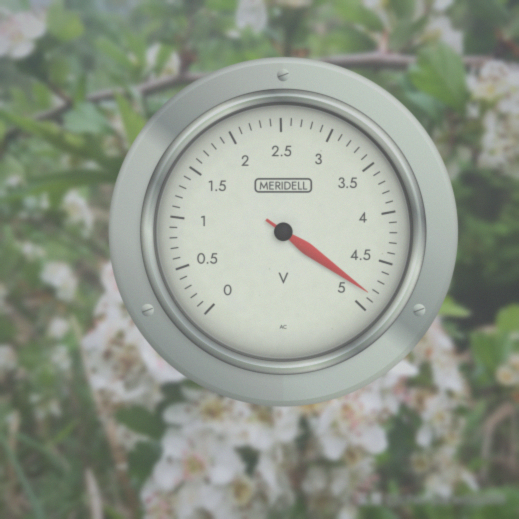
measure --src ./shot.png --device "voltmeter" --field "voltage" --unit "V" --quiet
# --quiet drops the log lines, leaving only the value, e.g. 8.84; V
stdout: 4.85; V
